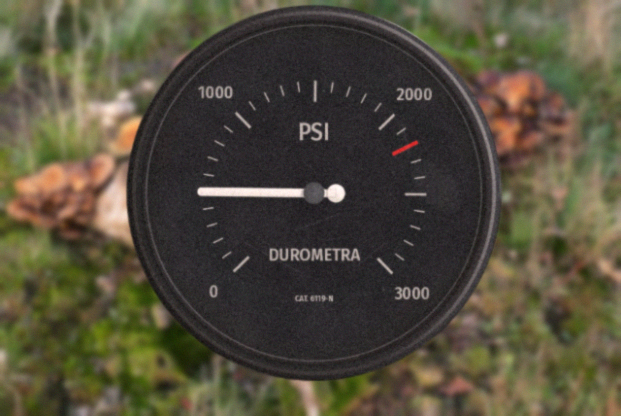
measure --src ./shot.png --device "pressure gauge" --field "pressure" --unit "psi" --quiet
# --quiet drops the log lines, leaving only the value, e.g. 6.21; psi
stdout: 500; psi
